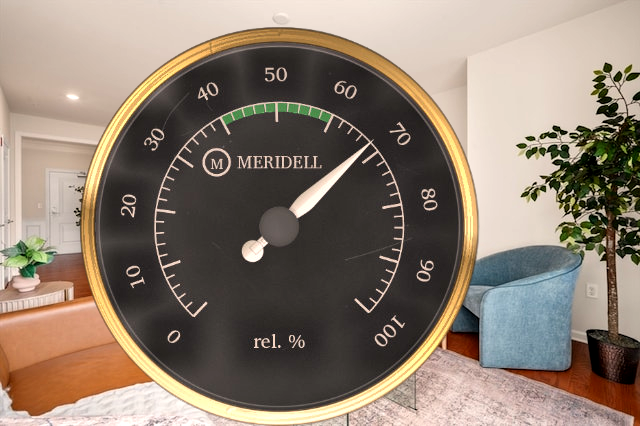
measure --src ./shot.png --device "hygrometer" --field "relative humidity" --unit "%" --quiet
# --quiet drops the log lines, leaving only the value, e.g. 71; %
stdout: 68; %
